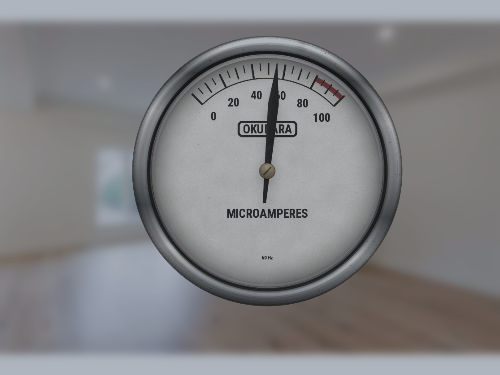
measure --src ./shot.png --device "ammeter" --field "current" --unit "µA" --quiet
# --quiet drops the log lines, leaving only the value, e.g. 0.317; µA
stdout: 55; µA
